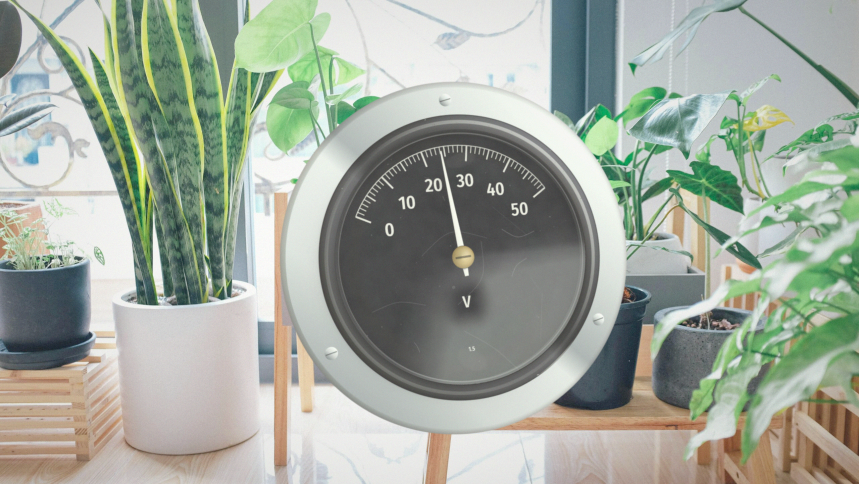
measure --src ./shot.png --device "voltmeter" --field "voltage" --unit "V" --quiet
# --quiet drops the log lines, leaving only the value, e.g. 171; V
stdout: 24; V
